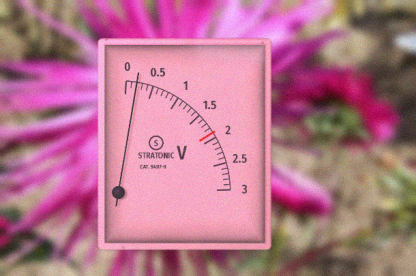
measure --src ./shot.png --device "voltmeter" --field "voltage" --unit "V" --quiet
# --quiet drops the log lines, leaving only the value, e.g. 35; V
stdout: 0.2; V
